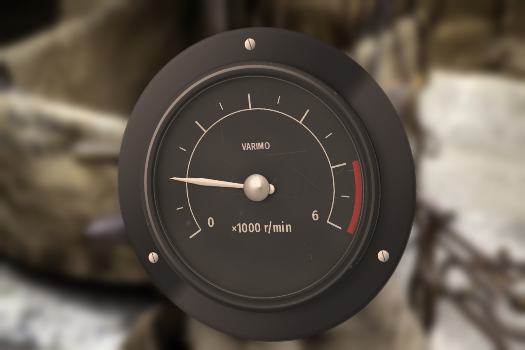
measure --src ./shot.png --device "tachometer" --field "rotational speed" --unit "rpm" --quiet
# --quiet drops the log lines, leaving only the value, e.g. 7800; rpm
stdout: 1000; rpm
